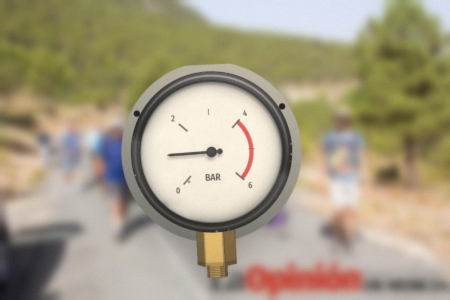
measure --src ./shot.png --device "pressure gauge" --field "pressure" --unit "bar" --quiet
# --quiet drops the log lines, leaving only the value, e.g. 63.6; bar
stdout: 1; bar
